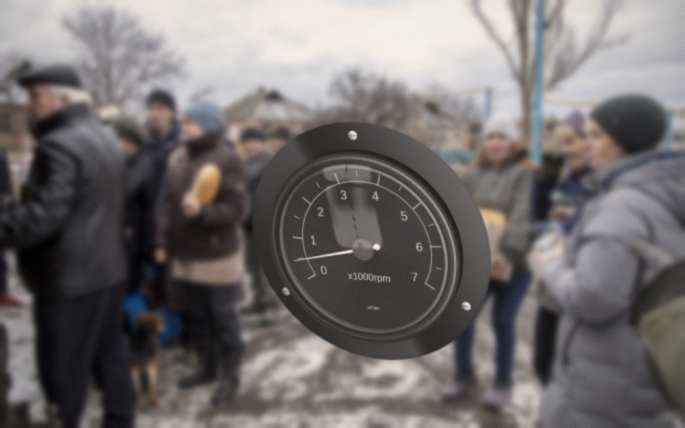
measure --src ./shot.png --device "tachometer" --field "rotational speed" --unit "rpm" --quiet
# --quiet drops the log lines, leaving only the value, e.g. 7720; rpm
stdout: 500; rpm
